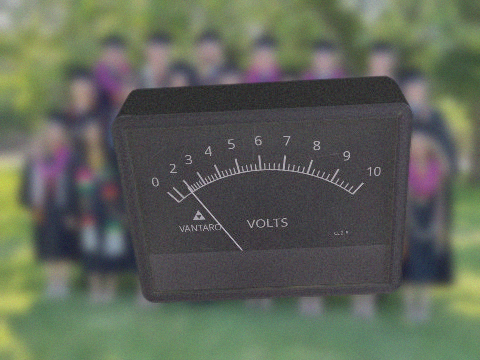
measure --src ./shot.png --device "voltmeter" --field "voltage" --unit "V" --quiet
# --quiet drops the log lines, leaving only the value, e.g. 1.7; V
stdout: 2; V
